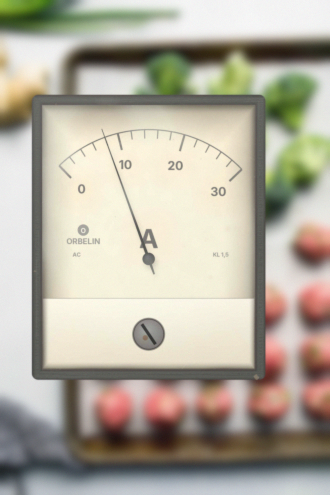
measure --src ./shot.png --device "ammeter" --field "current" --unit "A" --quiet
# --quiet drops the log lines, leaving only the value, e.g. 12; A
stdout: 8; A
